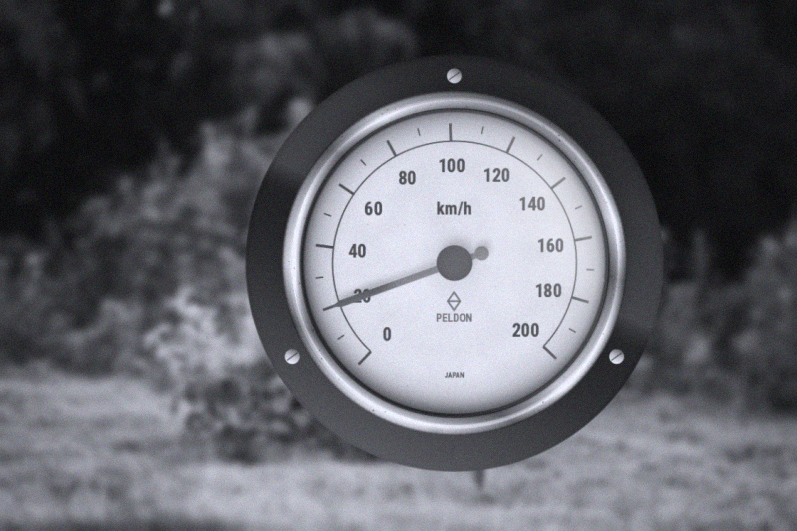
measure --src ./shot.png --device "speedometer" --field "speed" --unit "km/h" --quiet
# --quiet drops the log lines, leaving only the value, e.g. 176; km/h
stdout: 20; km/h
